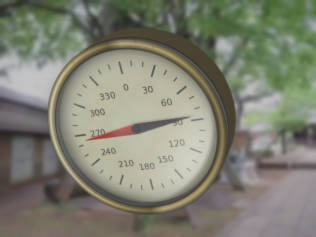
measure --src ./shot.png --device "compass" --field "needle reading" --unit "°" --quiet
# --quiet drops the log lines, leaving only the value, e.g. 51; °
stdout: 265; °
